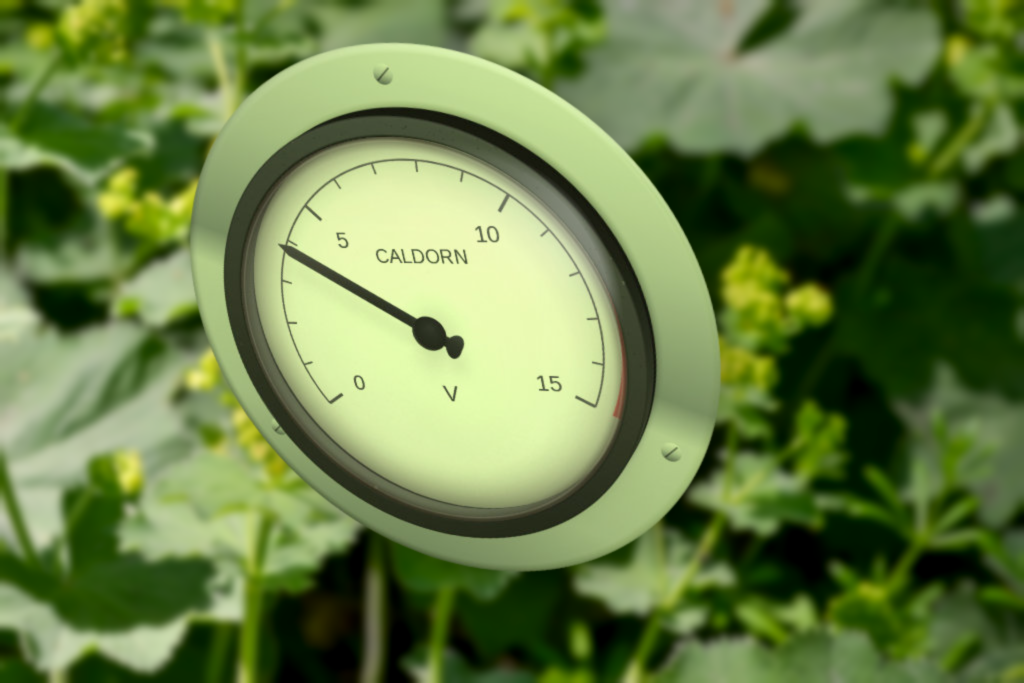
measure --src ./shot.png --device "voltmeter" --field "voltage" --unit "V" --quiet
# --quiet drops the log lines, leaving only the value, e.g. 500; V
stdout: 4; V
